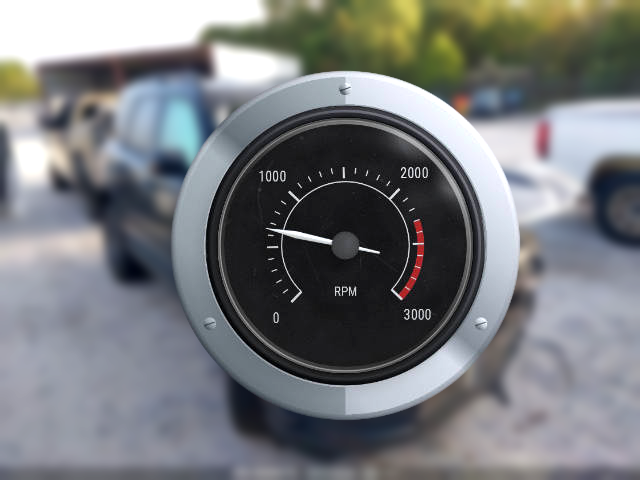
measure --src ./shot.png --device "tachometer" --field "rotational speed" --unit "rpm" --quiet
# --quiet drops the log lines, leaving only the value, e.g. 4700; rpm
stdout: 650; rpm
